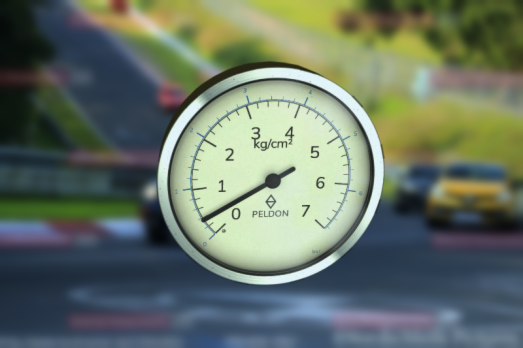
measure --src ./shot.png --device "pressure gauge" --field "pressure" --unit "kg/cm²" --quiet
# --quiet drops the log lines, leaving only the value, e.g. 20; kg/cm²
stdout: 0.4; kg/cm²
